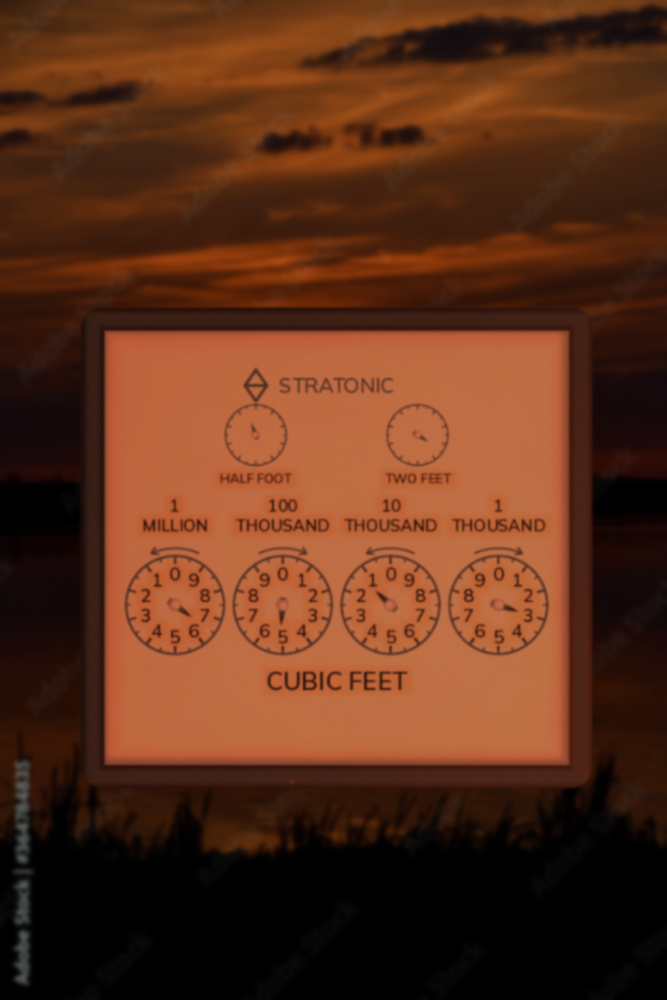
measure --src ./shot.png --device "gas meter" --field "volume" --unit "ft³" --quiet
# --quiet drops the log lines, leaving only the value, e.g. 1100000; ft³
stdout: 651300; ft³
